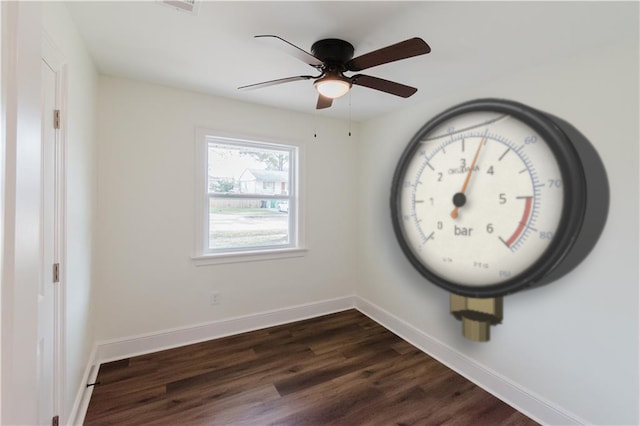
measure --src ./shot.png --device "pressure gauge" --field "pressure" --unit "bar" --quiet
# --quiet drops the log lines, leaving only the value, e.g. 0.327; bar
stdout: 3.5; bar
